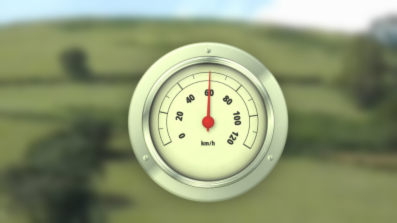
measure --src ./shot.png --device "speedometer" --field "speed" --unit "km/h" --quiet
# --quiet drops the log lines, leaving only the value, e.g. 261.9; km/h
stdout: 60; km/h
